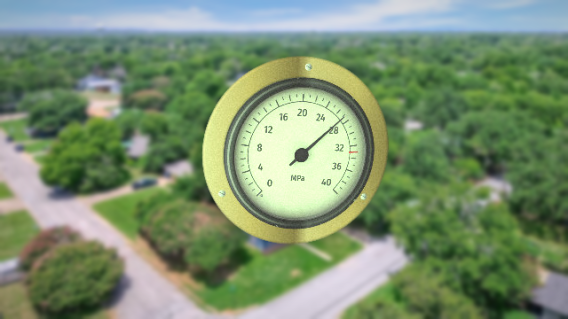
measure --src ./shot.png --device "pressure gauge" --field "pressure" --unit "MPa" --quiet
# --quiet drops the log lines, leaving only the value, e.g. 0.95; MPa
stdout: 27; MPa
